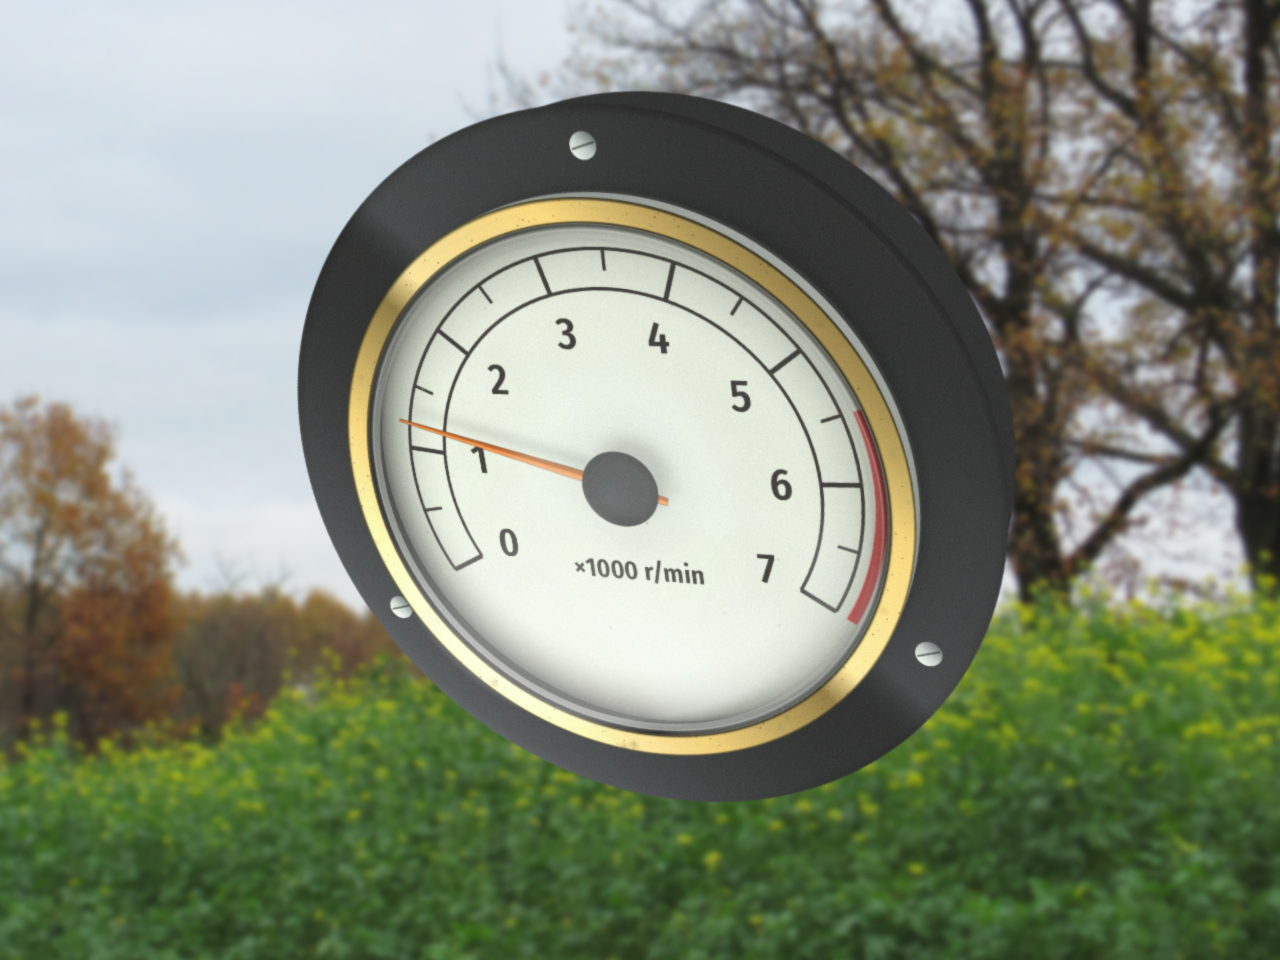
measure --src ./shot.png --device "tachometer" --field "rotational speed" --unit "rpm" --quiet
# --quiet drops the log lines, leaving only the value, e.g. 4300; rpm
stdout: 1250; rpm
